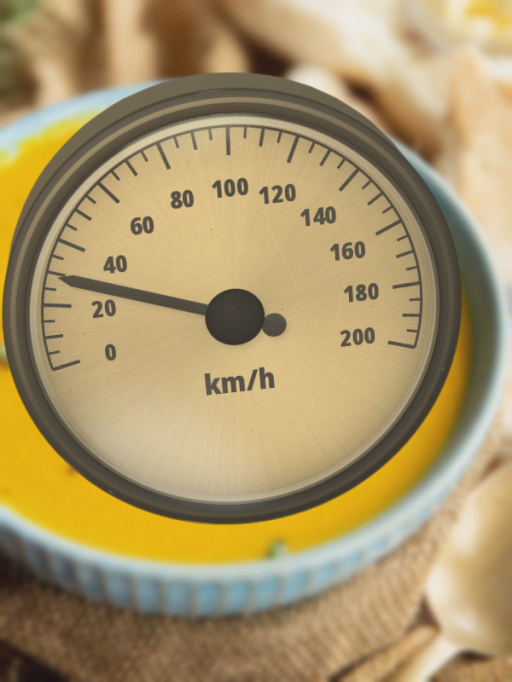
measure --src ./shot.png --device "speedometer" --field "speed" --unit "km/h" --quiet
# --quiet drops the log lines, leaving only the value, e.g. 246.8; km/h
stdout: 30; km/h
